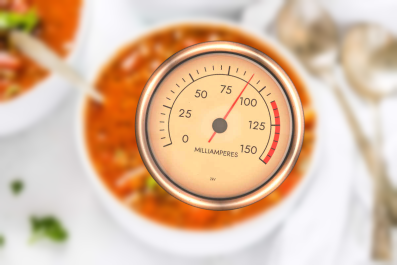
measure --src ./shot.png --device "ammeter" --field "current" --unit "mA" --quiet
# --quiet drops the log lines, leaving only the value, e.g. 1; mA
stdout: 90; mA
